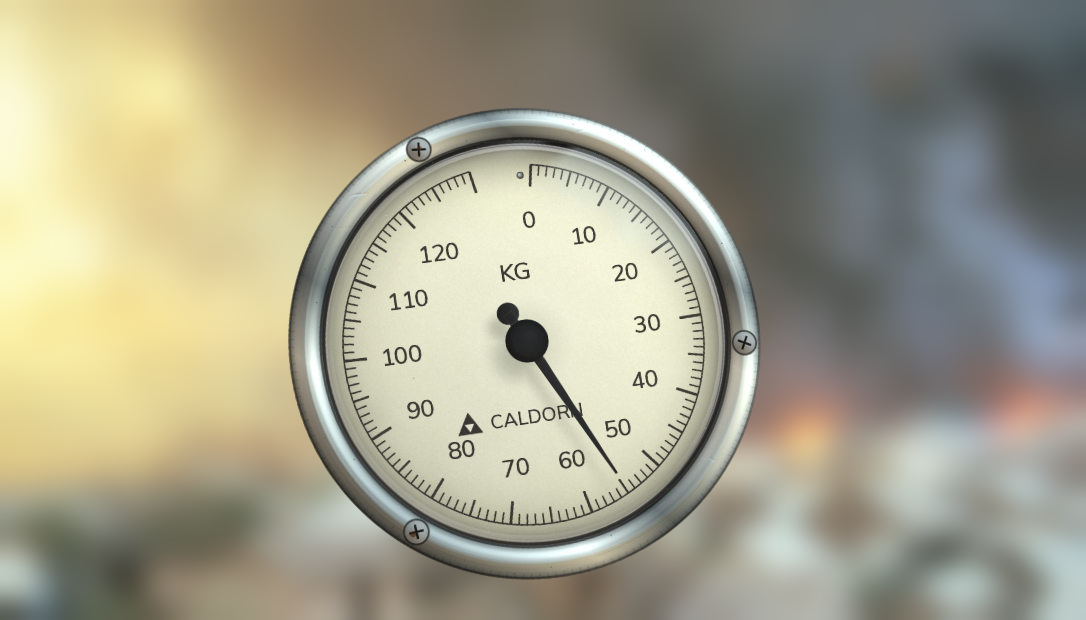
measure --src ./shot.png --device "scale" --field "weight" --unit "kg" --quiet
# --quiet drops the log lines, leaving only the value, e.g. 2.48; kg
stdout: 55; kg
